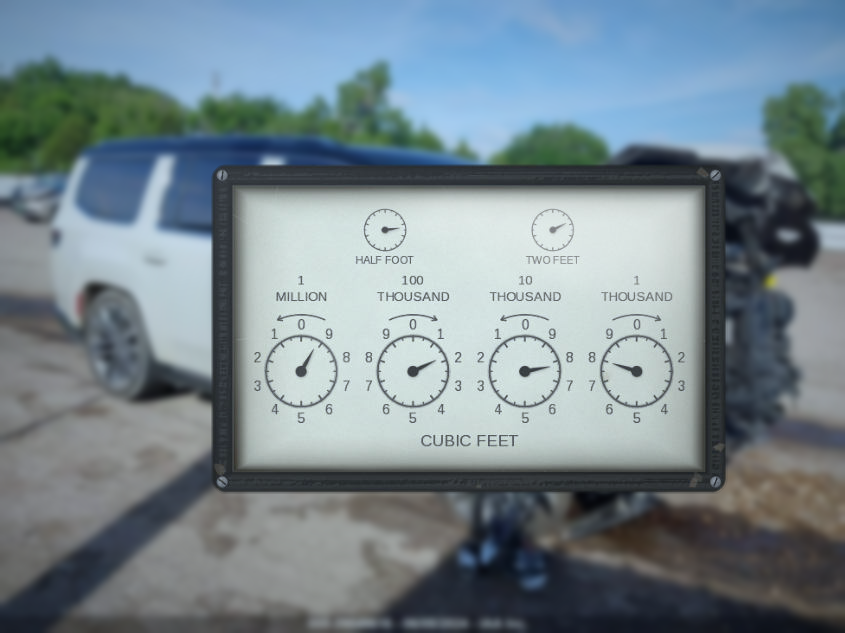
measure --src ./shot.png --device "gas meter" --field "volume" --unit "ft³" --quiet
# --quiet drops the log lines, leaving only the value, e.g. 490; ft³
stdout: 917800; ft³
